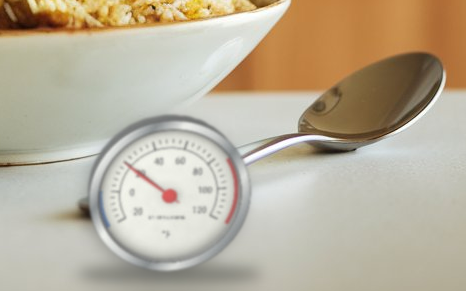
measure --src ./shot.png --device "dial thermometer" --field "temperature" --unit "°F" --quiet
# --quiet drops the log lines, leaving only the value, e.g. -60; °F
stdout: 20; °F
